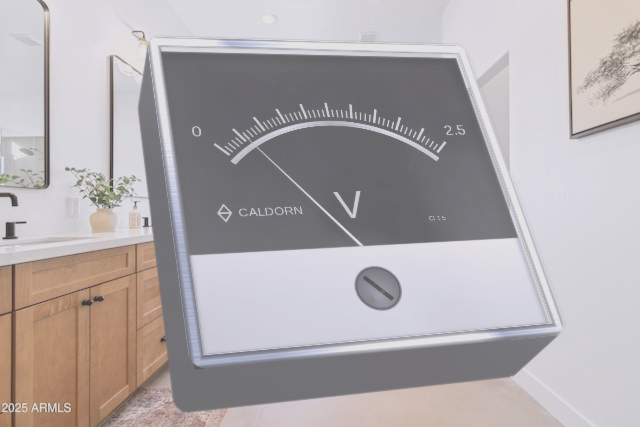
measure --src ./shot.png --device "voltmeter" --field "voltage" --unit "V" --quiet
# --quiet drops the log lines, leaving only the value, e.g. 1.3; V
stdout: 0.25; V
